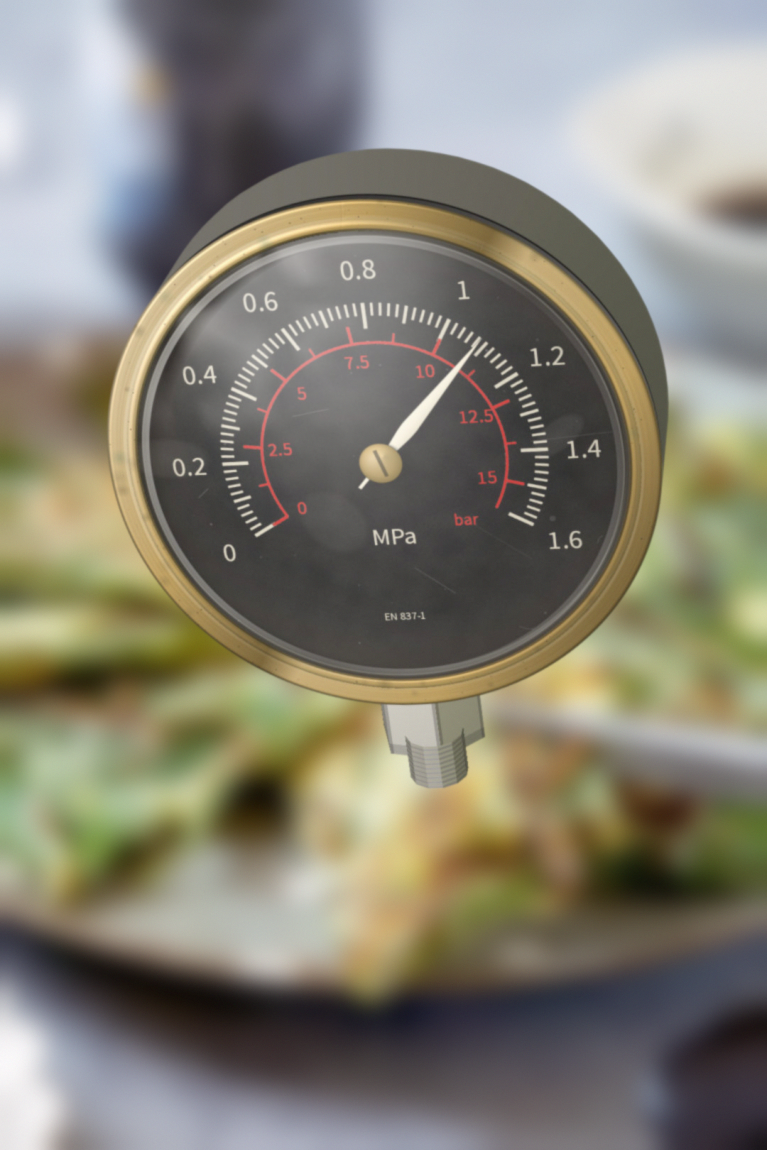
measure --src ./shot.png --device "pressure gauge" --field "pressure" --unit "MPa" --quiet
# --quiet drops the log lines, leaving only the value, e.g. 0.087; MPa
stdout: 1.08; MPa
